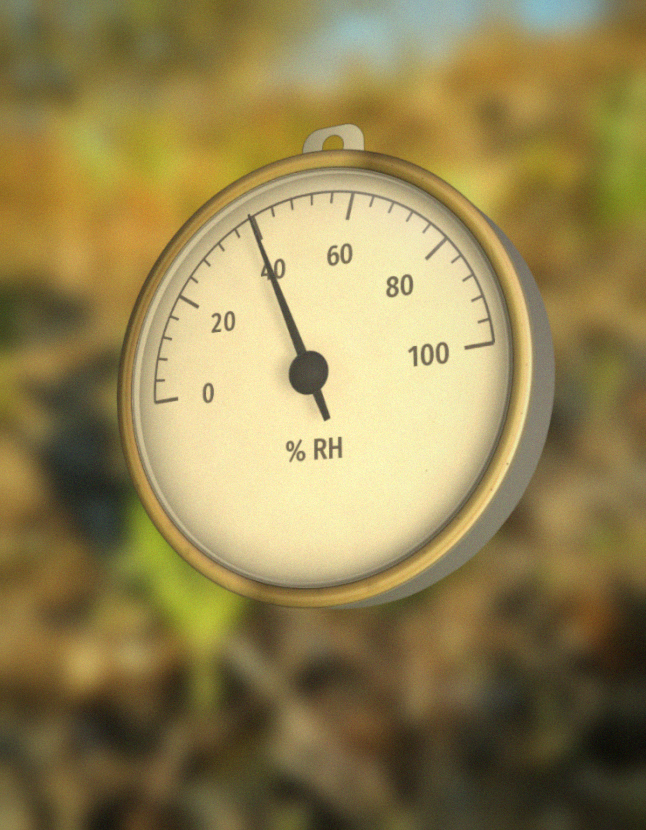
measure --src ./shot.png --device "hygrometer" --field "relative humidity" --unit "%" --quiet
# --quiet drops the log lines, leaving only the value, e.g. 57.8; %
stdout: 40; %
